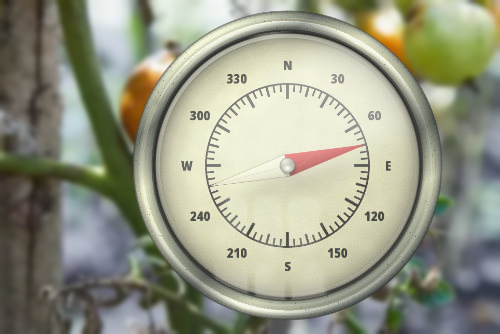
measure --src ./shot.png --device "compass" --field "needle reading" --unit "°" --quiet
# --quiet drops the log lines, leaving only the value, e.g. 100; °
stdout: 75; °
